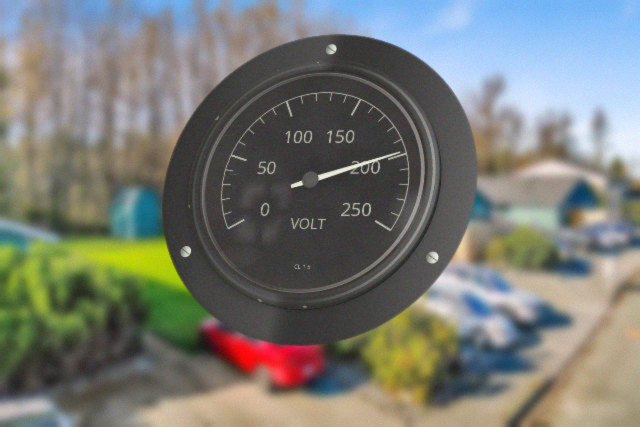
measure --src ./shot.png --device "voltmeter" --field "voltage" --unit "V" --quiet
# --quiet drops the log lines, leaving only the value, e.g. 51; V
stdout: 200; V
